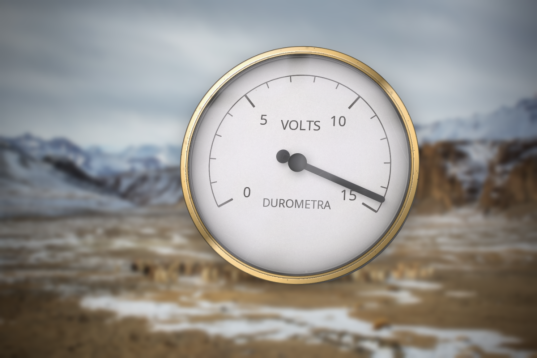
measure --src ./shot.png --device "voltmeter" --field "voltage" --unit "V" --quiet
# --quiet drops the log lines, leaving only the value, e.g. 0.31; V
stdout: 14.5; V
